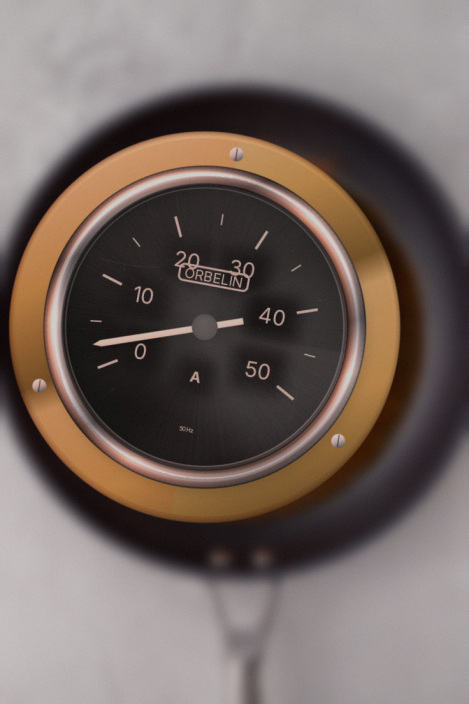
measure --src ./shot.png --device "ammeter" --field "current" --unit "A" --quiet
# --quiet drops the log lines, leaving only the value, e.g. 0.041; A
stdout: 2.5; A
